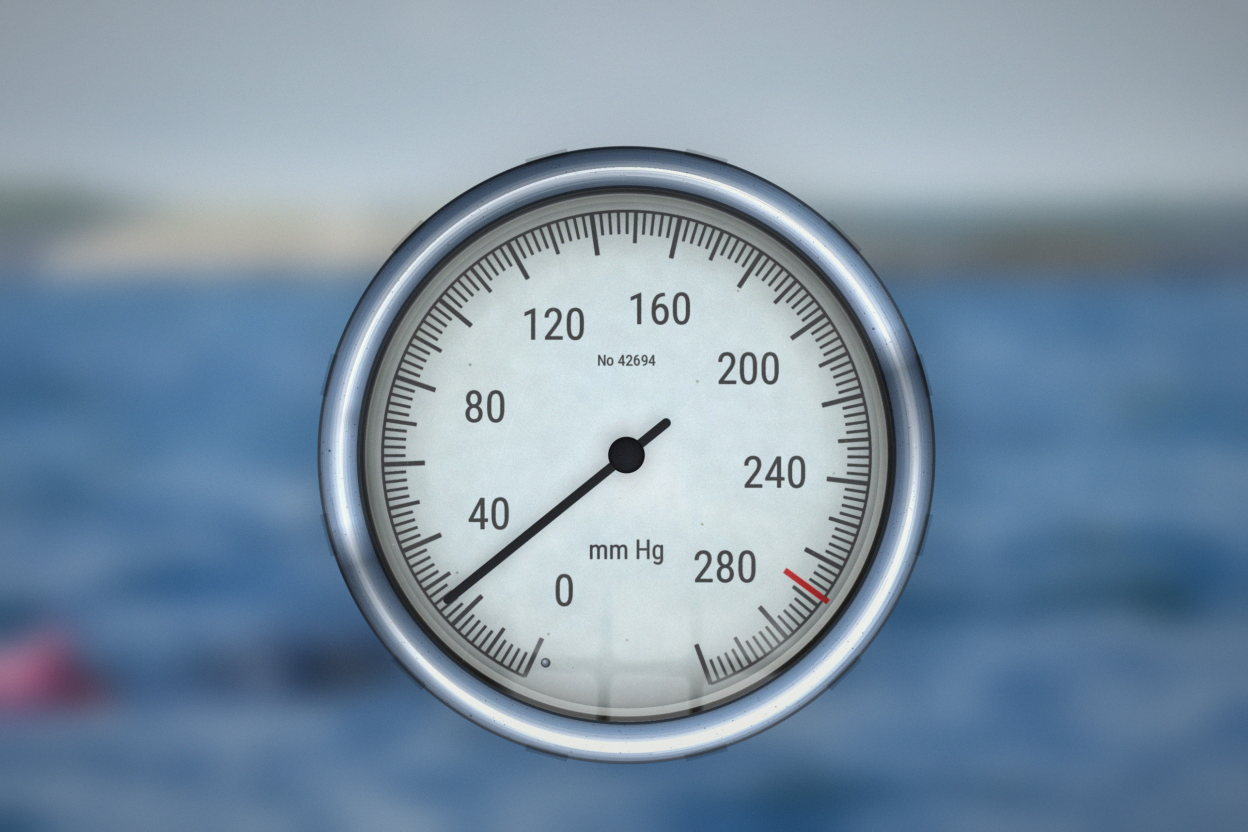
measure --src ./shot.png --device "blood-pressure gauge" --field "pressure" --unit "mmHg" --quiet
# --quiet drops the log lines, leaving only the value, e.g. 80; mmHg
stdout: 25; mmHg
